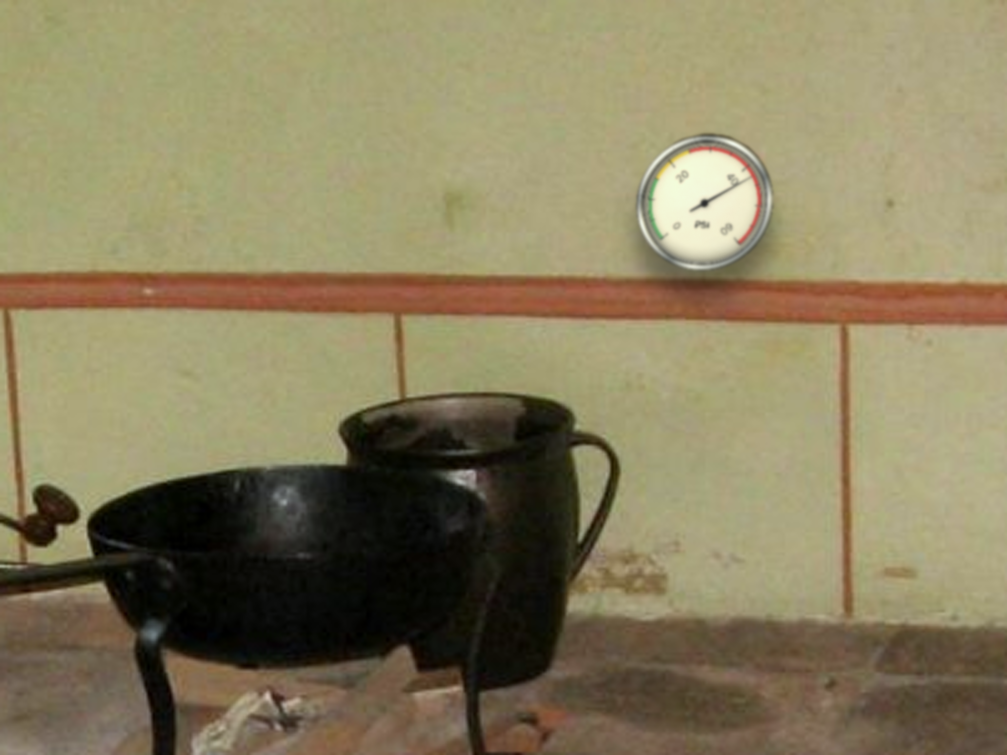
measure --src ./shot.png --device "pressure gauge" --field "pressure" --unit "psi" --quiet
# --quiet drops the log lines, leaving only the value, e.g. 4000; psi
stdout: 42.5; psi
